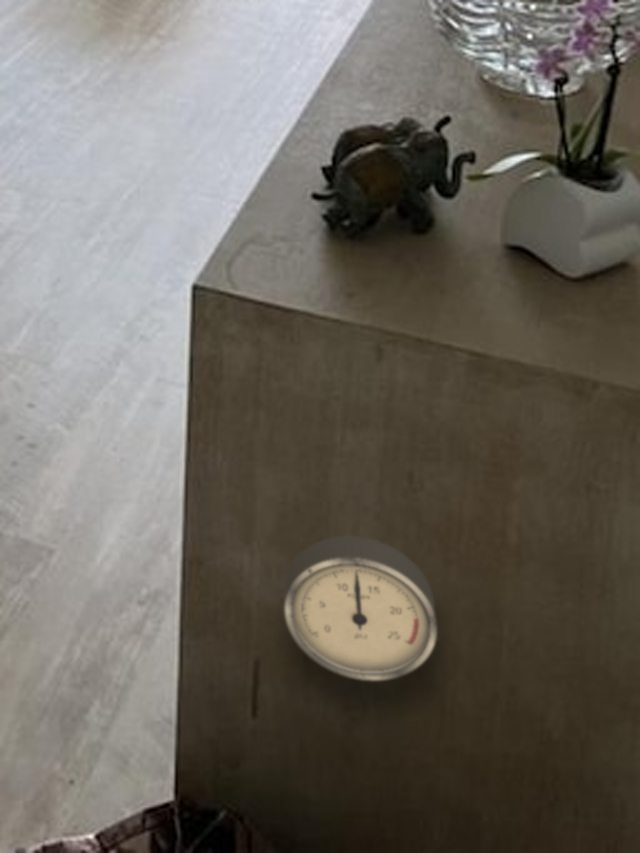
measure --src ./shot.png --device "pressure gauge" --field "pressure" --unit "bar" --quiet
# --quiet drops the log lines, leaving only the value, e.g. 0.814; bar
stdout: 12.5; bar
